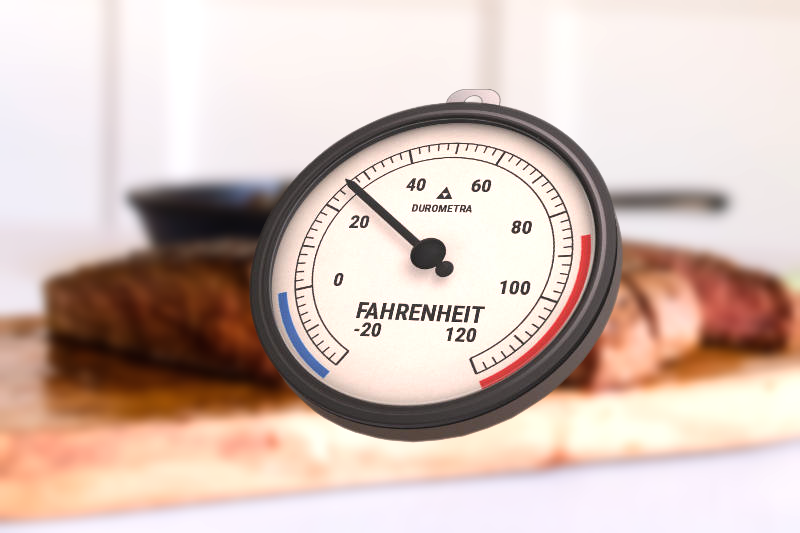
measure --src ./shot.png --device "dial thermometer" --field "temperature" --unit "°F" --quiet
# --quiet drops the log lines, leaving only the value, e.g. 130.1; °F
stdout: 26; °F
